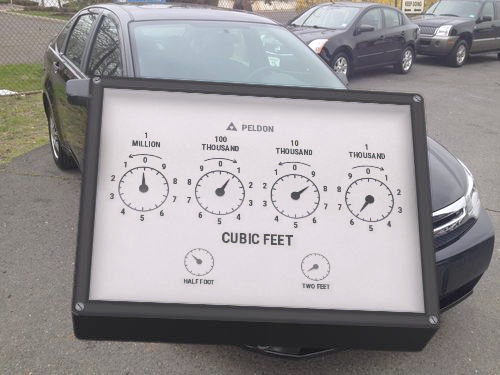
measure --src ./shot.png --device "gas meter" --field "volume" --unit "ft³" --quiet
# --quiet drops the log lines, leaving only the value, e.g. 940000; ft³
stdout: 8600; ft³
